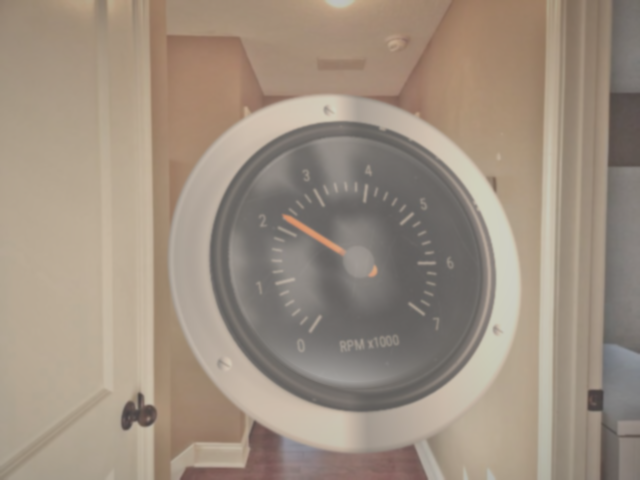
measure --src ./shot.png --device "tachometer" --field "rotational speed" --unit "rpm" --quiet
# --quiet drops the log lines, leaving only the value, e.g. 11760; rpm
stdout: 2200; rpm
